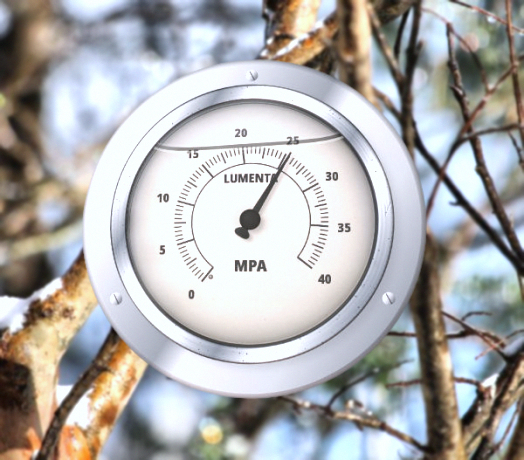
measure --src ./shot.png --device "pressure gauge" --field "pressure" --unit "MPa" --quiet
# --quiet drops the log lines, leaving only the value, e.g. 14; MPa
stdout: 25.5; MPa
